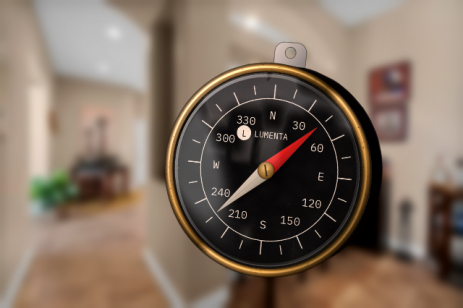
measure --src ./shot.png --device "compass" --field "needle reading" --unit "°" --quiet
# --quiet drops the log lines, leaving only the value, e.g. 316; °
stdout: 45; °
